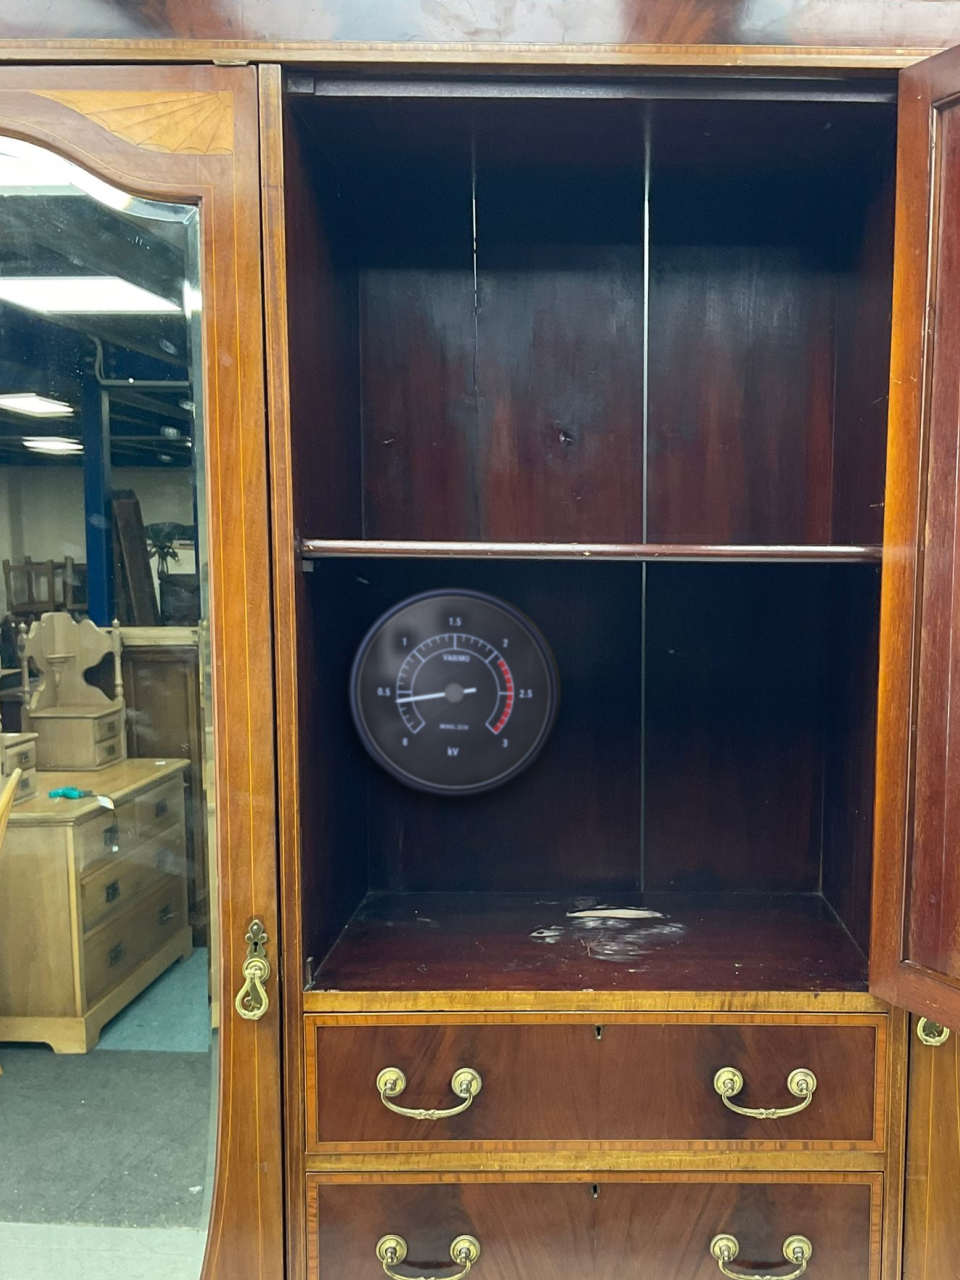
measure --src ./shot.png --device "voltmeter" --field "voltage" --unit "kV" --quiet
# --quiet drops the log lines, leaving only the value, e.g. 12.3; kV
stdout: 0.4; kV
